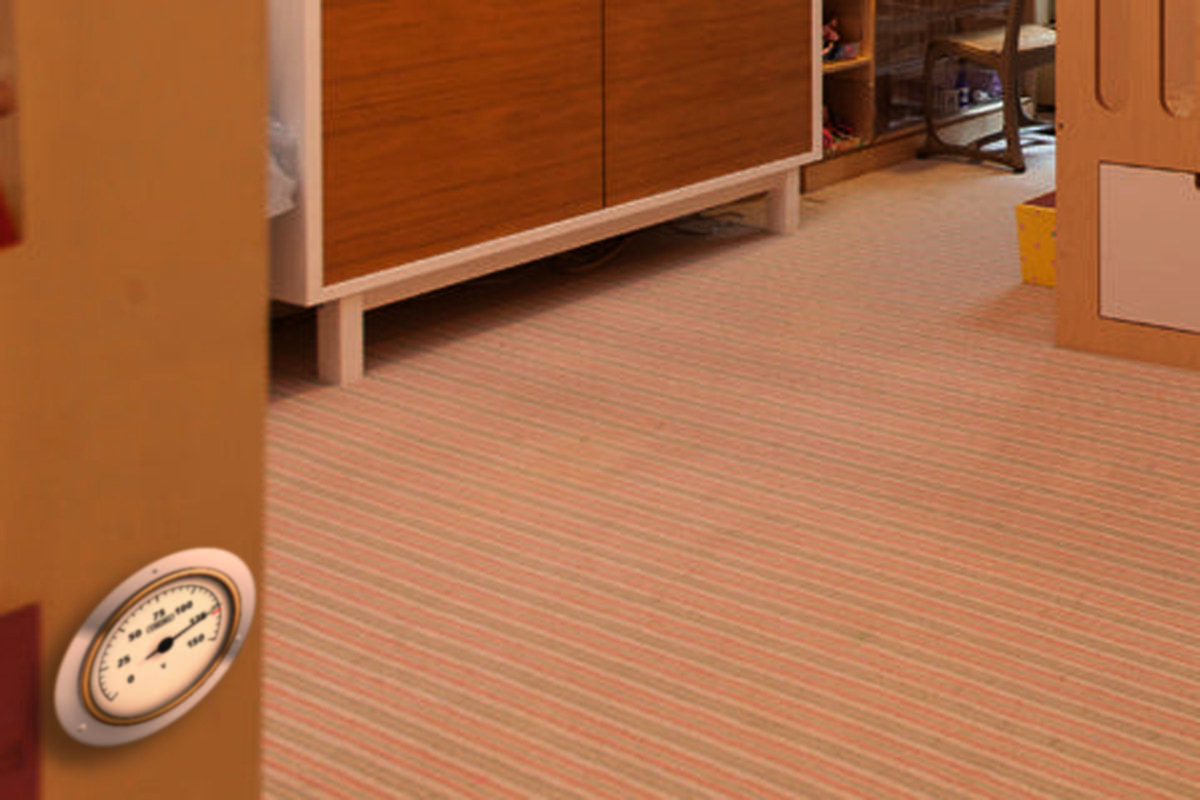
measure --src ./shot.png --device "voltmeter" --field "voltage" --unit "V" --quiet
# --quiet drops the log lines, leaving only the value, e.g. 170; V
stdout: 125; V
